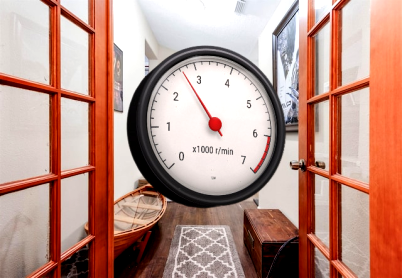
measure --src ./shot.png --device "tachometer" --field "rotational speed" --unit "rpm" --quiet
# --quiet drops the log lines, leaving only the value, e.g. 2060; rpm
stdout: 2600; rpm
